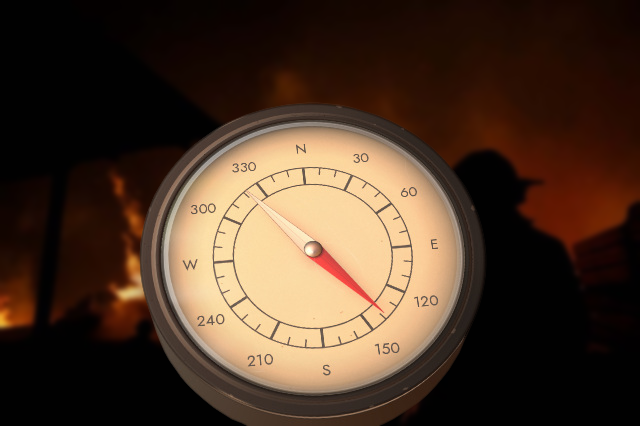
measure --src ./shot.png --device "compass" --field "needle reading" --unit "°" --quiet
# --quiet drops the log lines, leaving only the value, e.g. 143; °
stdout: 140; °
